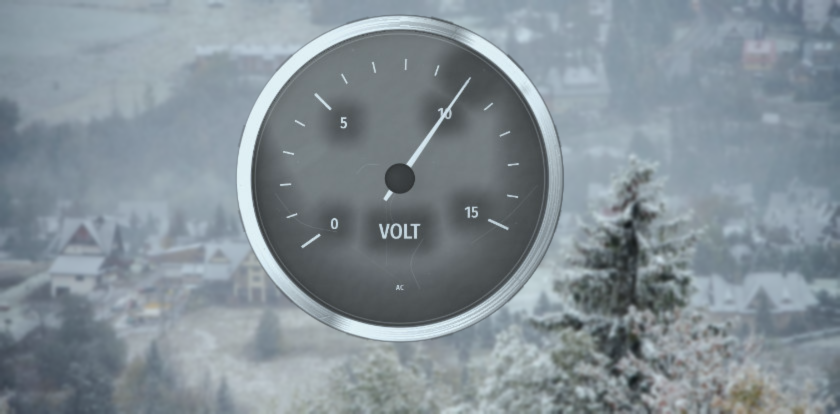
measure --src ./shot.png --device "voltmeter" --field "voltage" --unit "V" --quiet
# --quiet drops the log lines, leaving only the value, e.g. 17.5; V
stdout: 10; V
